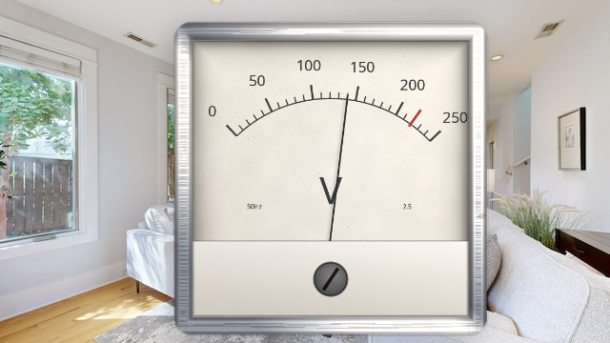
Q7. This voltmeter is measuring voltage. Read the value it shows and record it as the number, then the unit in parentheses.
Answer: 140 (V)
